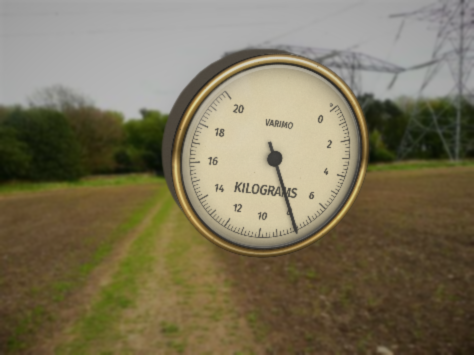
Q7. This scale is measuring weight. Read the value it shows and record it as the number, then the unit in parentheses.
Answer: 8 (kg)
